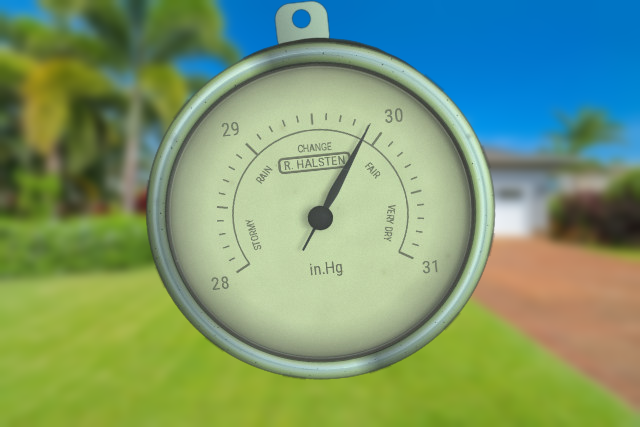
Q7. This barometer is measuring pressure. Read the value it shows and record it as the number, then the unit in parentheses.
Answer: 29.9 (inHg)
